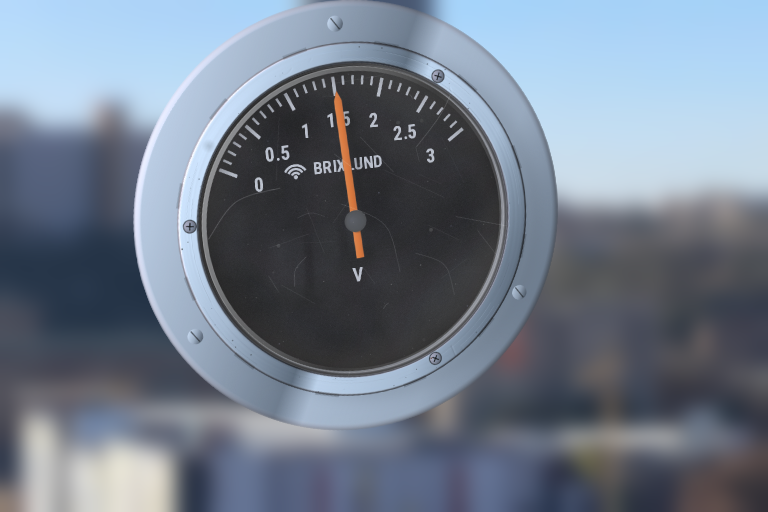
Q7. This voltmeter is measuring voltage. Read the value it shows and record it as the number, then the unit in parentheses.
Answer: 1.5 (V)
